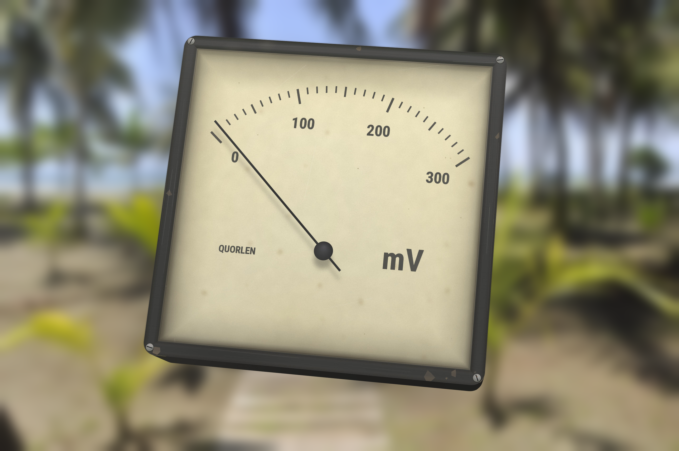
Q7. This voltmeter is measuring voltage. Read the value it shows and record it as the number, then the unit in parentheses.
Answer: 10 (mV)
